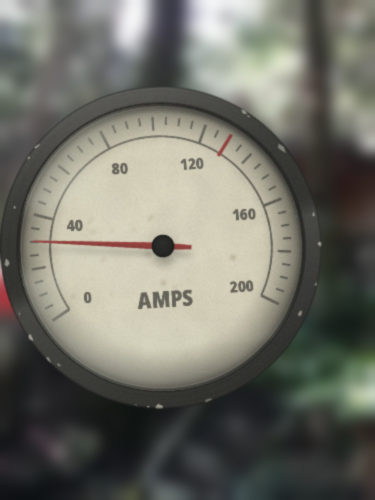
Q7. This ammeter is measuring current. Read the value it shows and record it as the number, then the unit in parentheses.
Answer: 30 (A)
